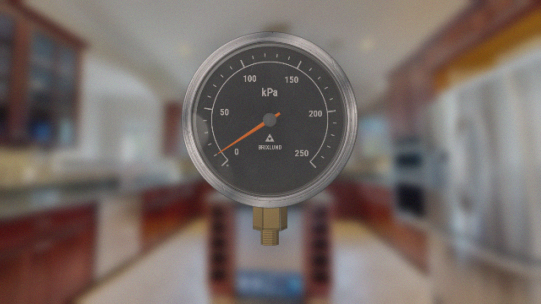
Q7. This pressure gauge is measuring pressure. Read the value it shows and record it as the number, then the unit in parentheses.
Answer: 10 (kPa)
